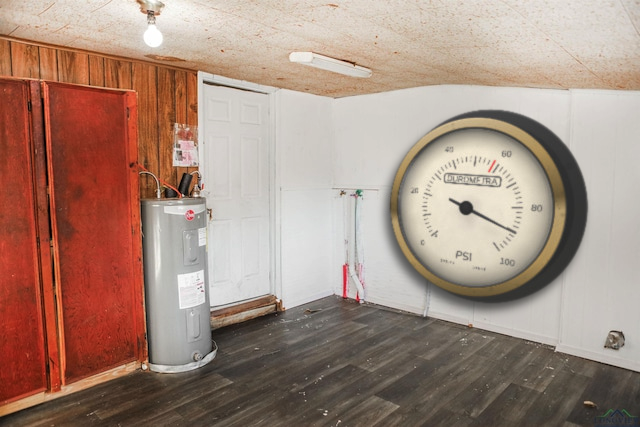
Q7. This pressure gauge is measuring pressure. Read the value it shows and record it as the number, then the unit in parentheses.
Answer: 90 (psi)
